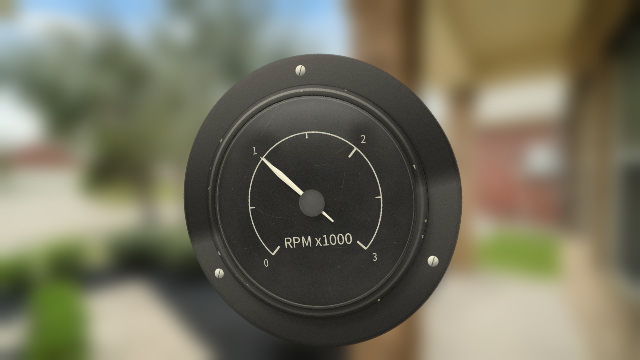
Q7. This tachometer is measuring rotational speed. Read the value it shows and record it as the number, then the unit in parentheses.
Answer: 1000 (rpm)
